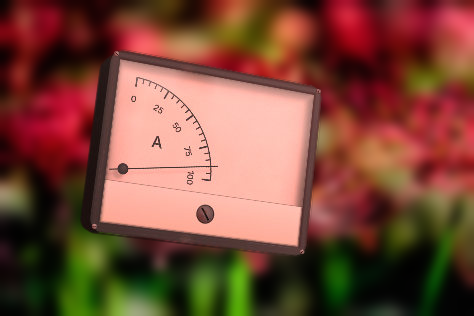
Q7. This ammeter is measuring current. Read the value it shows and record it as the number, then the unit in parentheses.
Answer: 90 (A)
